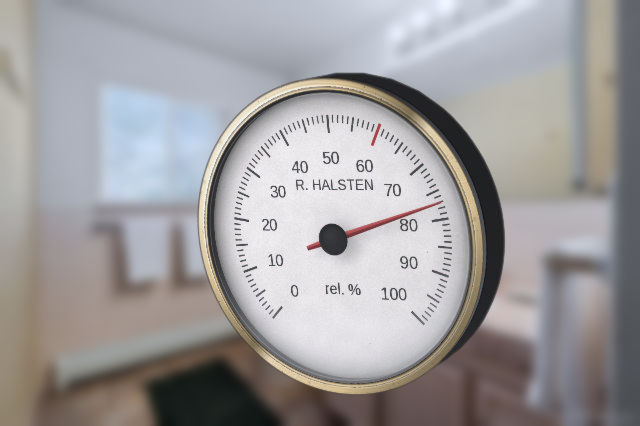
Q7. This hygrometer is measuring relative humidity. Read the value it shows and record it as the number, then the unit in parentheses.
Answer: 77 (%)
